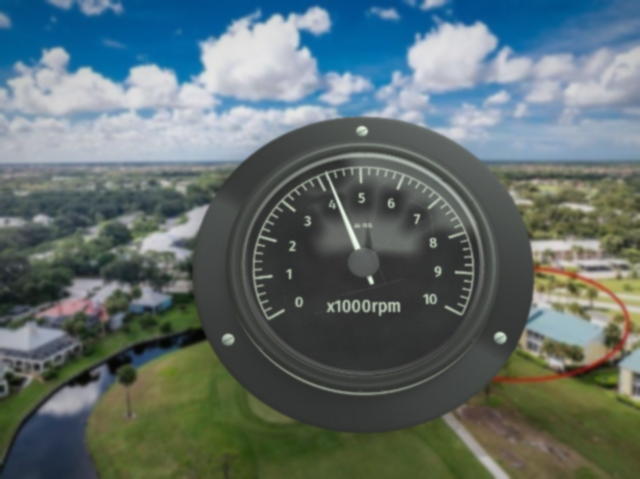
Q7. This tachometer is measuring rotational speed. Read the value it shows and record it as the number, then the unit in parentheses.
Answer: 4200 (rpm)
